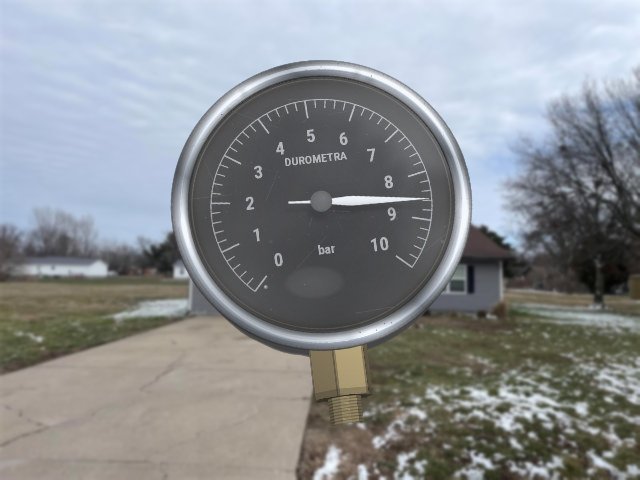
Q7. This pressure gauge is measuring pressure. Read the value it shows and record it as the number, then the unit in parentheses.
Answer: 8.6 (bar)
